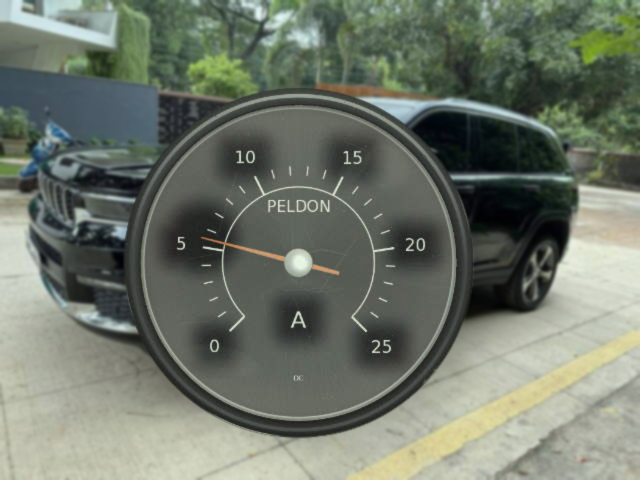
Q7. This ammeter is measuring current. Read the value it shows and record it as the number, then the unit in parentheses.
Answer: 5.5 (A)
